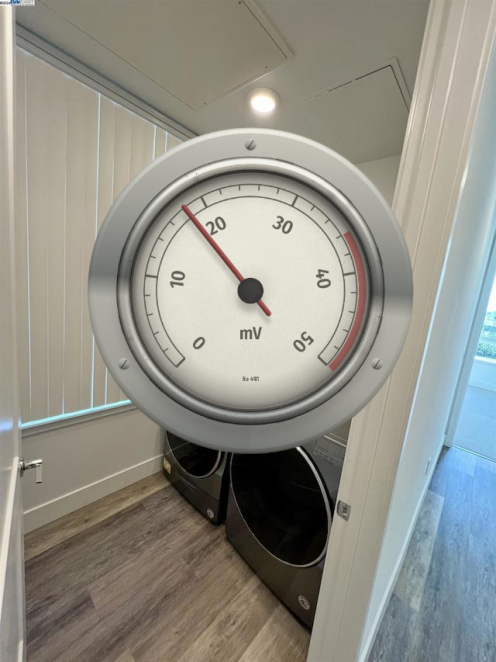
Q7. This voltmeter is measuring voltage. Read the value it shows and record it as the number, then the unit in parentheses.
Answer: 18 (mV)
